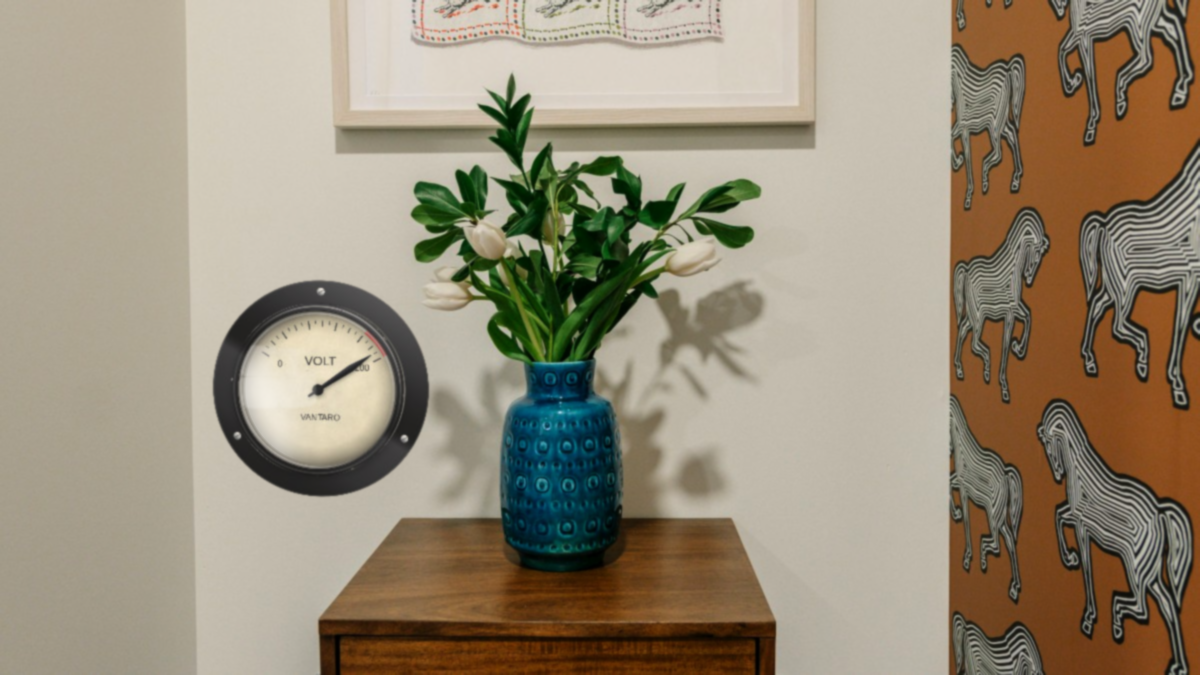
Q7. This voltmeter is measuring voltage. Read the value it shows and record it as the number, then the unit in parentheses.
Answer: 95 (V)
